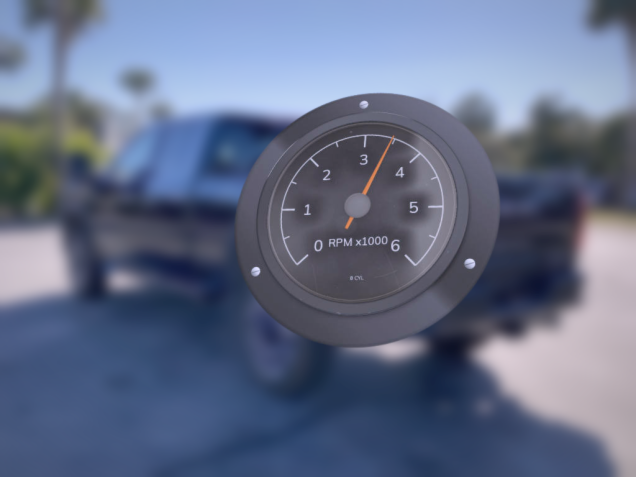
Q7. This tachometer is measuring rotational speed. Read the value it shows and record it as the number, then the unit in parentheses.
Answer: 3500 (rpm)
